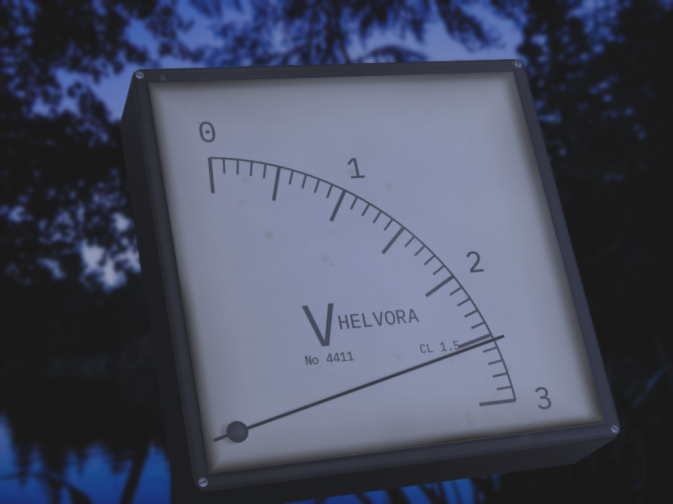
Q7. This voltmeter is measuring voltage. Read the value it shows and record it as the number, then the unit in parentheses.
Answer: 2.55 (V)
